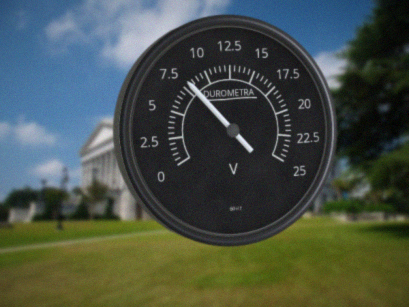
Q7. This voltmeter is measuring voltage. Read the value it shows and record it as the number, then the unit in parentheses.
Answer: 8 (V)
